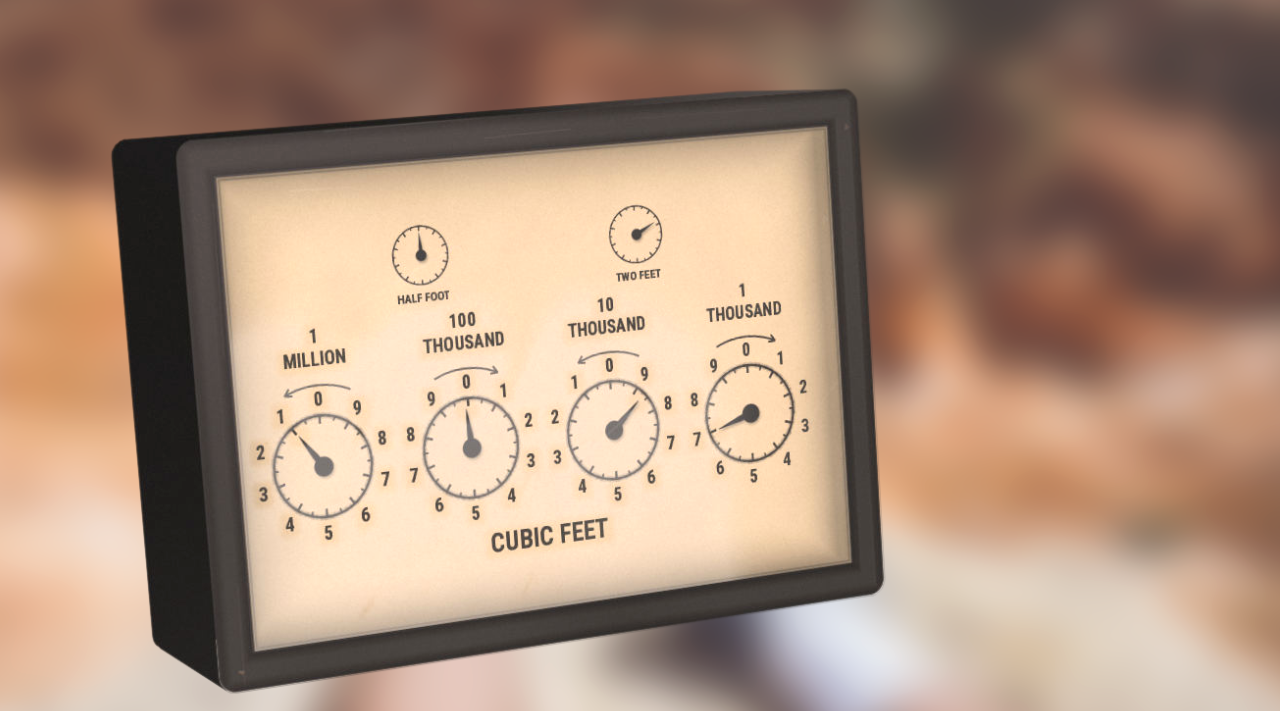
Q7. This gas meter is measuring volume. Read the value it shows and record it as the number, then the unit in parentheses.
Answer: 98700 (ft³)
